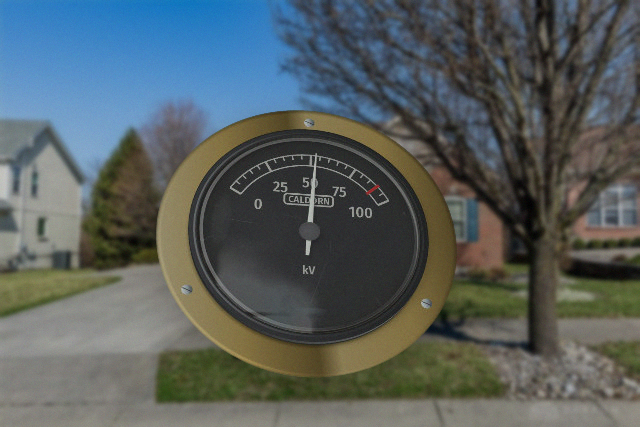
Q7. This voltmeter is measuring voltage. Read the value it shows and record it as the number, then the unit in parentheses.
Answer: 52.5 (kV)
